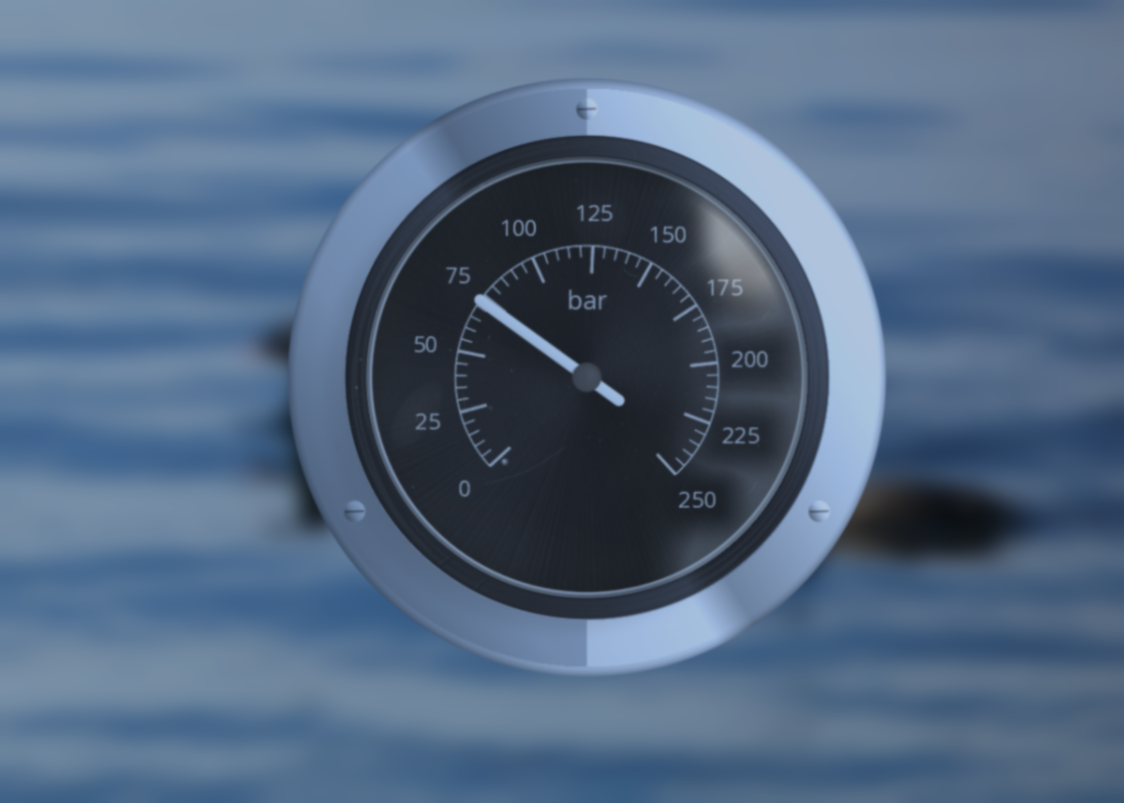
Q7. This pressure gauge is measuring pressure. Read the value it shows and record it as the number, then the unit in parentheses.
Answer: 72.5 (bar)
